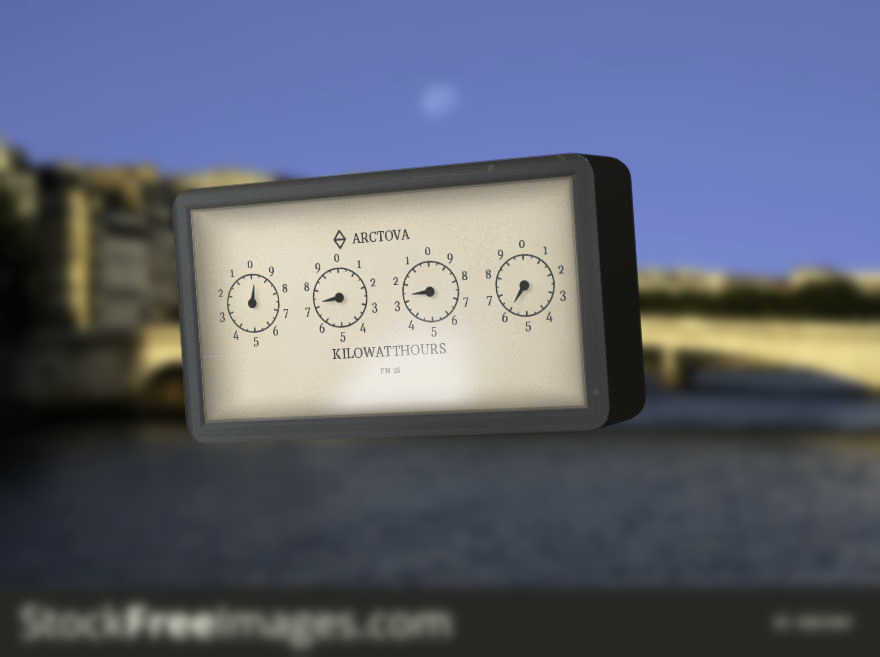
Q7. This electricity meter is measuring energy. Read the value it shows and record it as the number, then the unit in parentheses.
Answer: 9726 (kWh)
